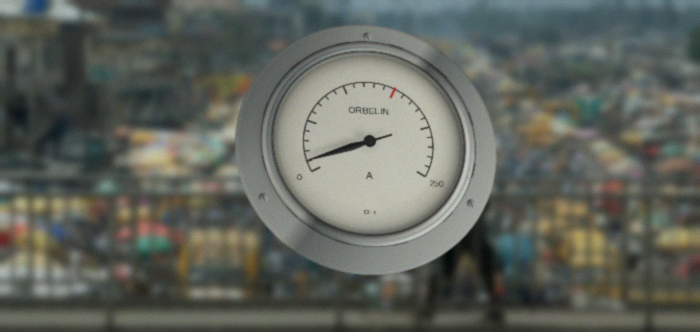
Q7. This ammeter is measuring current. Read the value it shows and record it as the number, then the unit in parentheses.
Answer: 10 (A)
